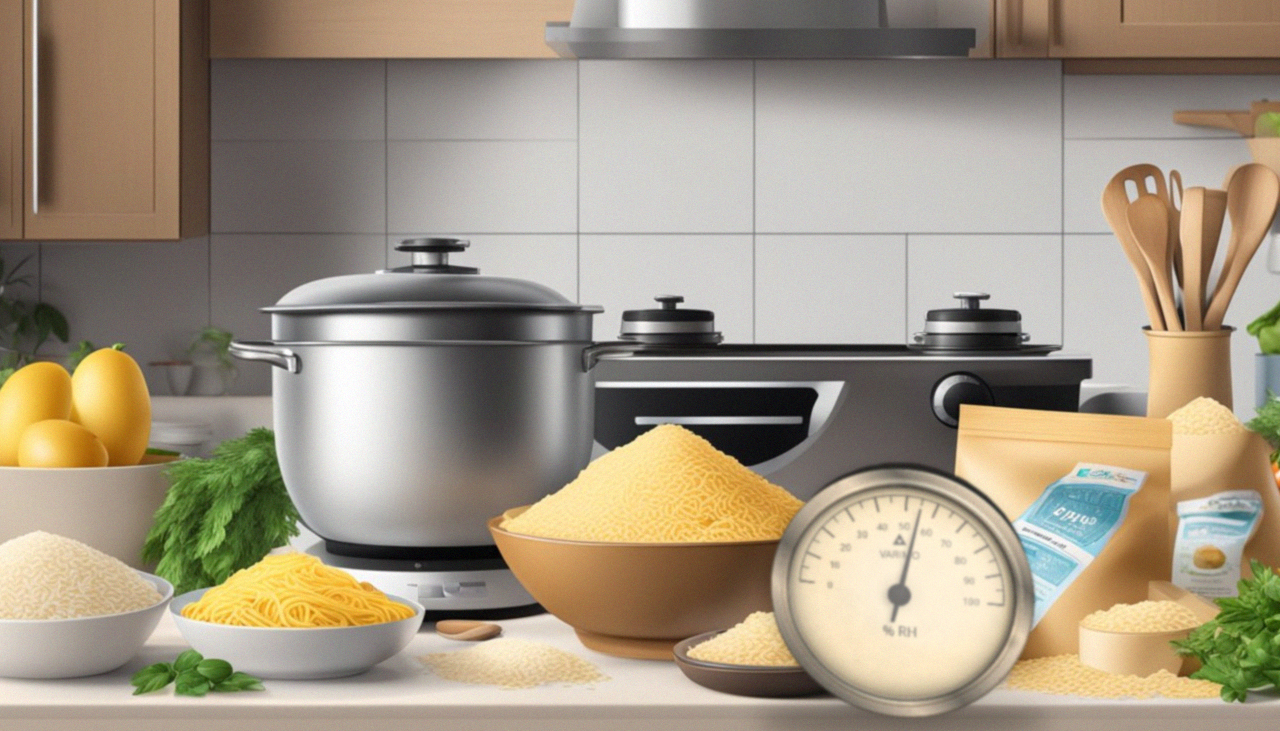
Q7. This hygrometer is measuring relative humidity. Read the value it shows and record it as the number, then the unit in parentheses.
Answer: 55 (%)
